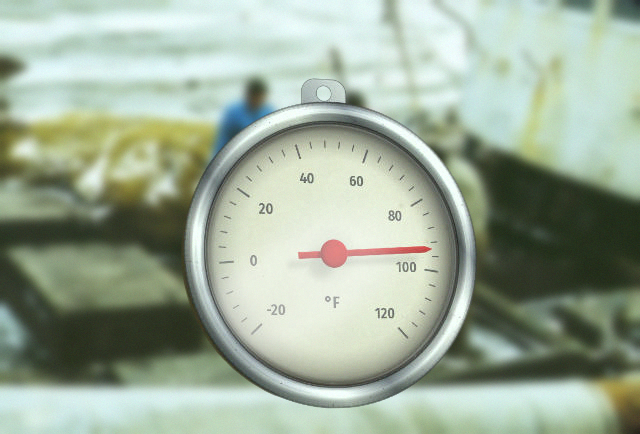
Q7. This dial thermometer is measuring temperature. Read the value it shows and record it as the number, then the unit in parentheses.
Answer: 94 (°F)
